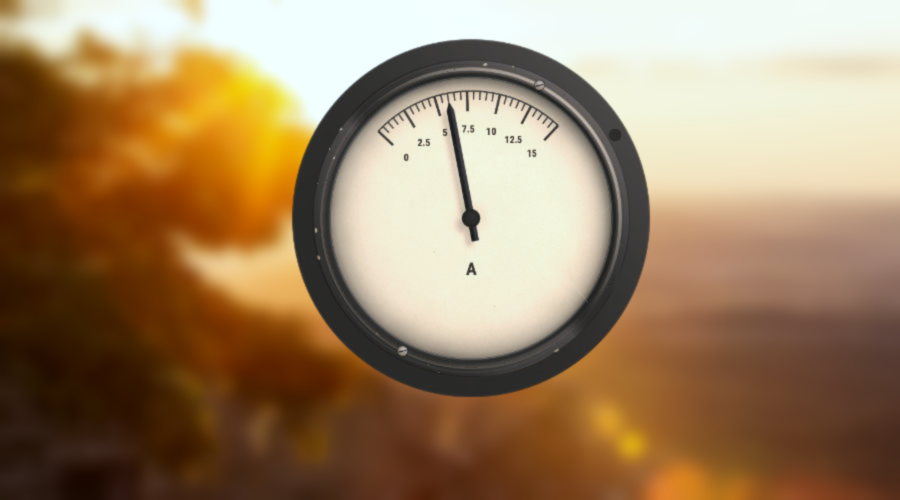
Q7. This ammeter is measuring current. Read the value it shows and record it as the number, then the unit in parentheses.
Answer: 6 (A)
